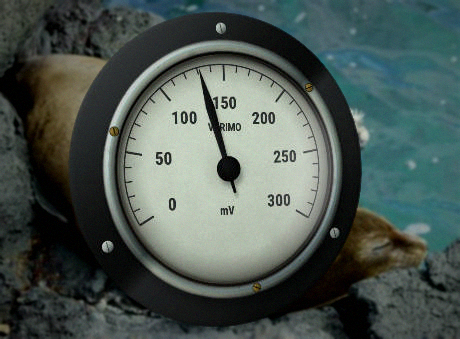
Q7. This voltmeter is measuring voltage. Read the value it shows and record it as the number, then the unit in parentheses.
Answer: 130 (mV)
